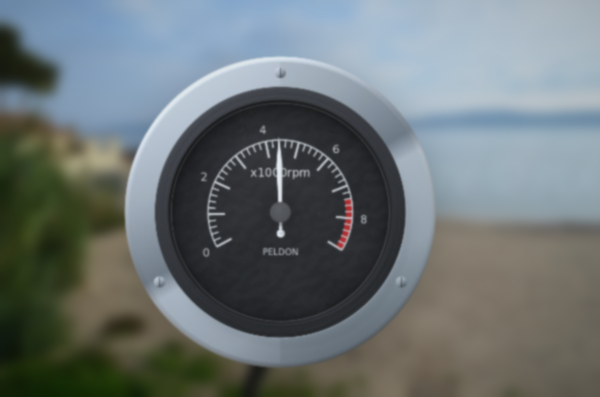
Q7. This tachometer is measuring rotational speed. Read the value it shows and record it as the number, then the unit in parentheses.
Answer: 4400 (rpm)
